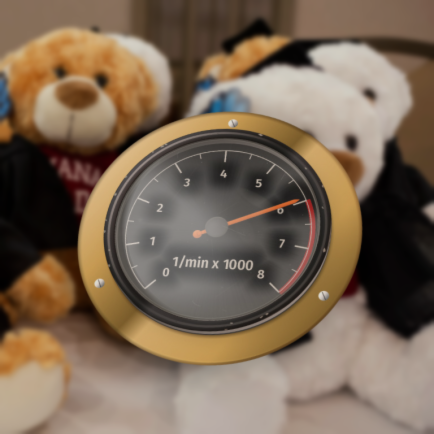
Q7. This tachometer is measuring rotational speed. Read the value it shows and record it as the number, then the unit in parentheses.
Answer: 6000 (rpm)
